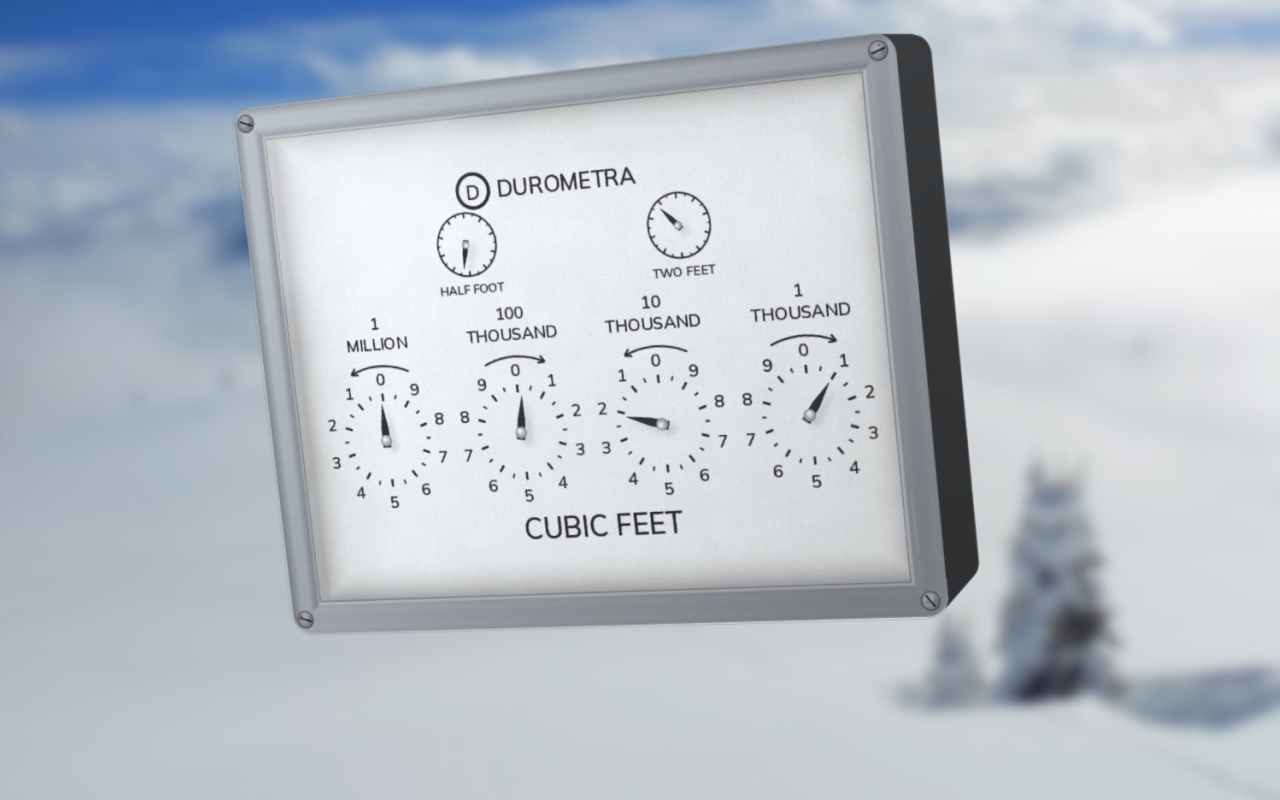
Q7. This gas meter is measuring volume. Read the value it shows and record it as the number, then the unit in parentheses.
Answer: 2100 (ft³)
